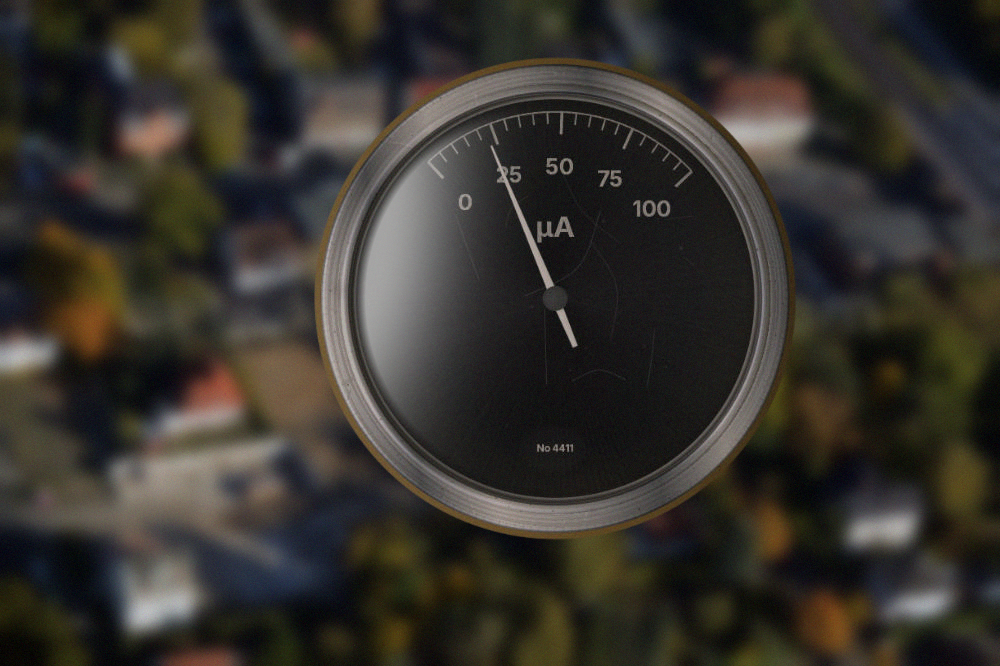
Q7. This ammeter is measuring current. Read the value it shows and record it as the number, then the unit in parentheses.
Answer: 22.5 (µA)
